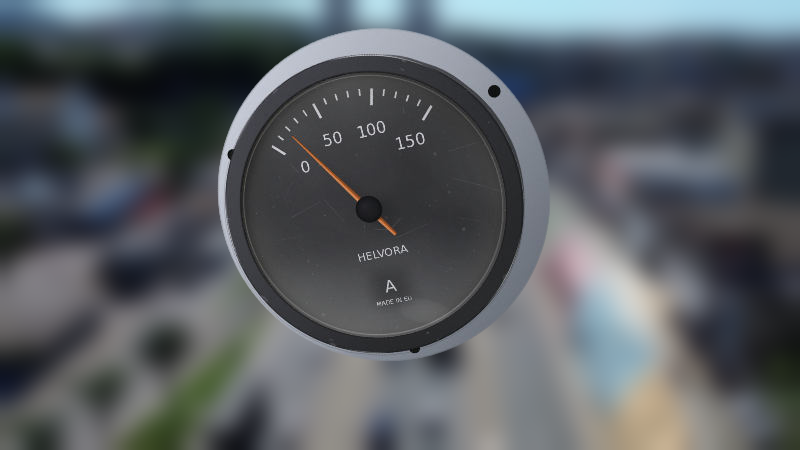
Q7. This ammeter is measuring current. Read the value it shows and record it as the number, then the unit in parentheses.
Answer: 20 (A)
